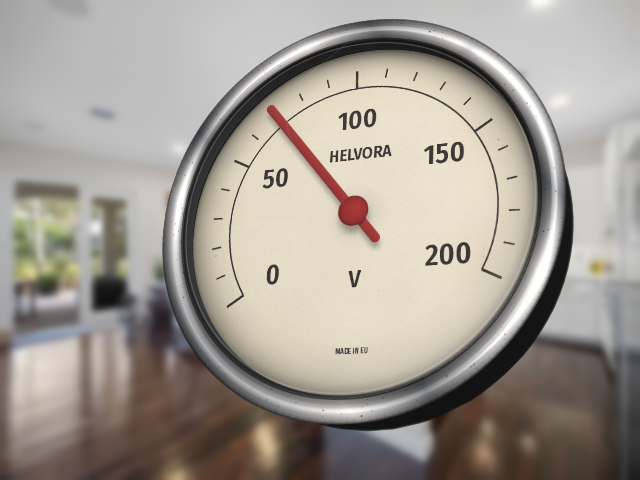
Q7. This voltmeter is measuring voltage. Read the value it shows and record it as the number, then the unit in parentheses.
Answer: 70 (V)
